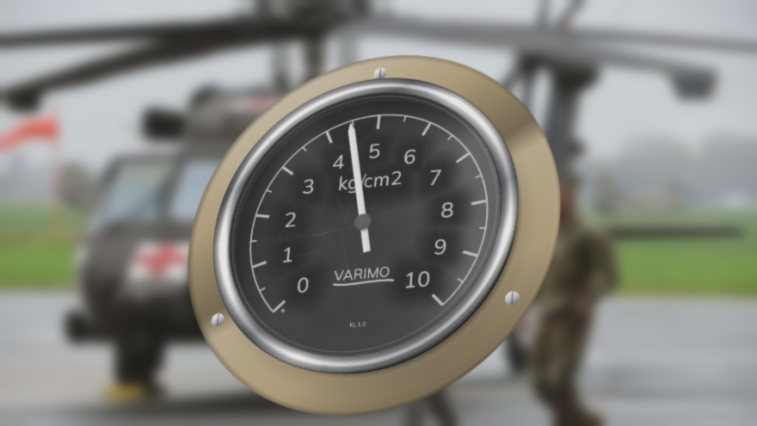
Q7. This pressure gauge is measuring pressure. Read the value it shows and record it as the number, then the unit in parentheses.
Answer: 4.5 (kg/cm²)
